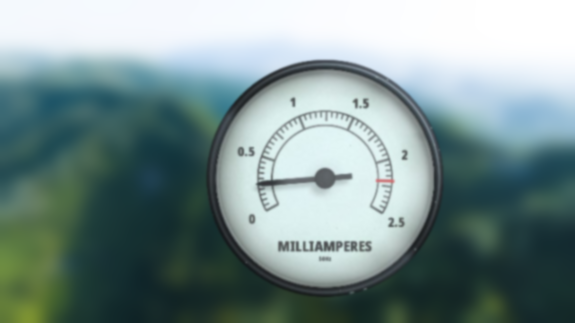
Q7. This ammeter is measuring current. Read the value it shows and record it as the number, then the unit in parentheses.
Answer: 0.25 (mA)
